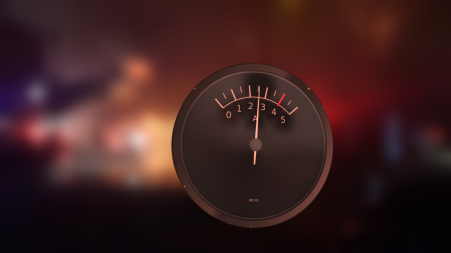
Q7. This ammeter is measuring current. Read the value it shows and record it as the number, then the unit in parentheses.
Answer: 2.5 (A)
